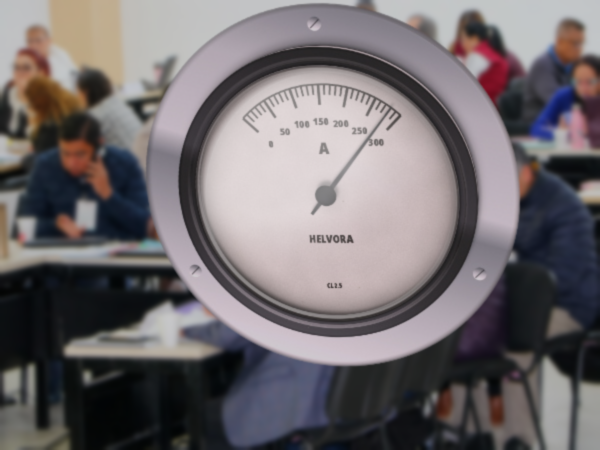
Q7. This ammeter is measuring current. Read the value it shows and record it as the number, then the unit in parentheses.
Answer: 280 (A)
